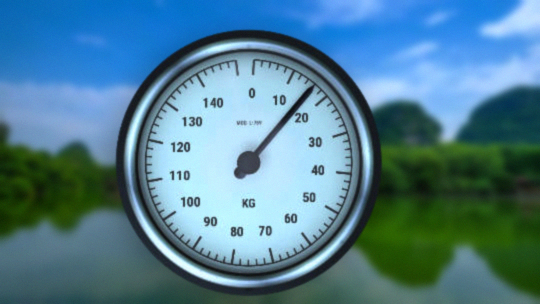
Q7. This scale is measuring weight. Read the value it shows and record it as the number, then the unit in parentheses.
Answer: 16 (kg)
